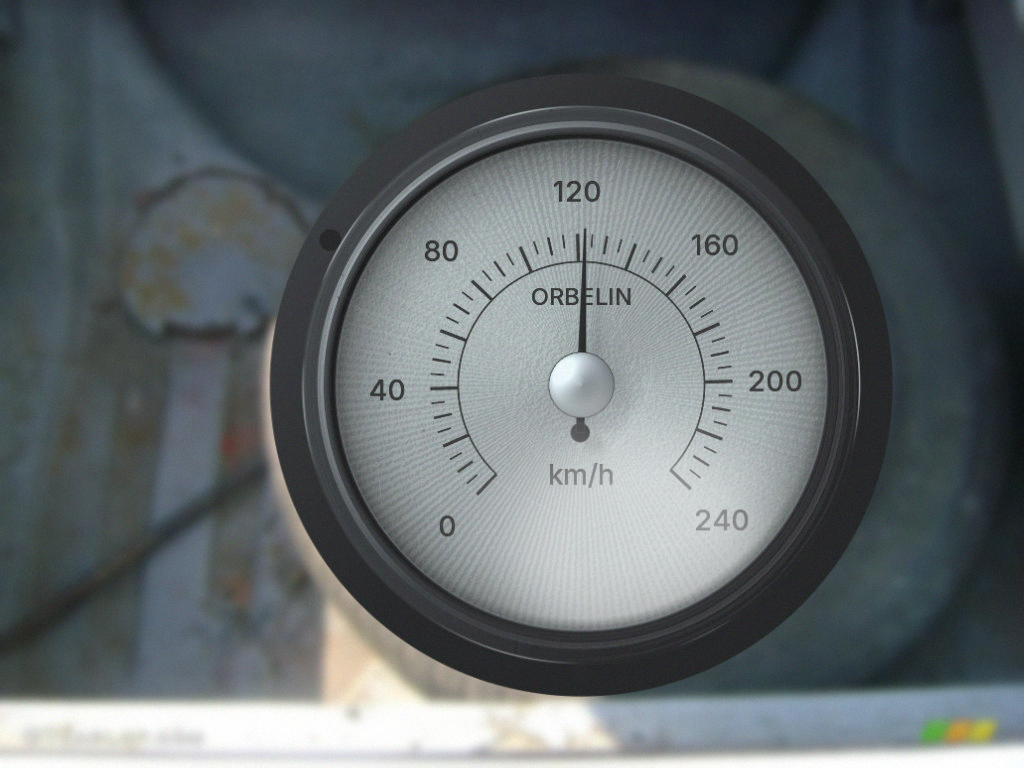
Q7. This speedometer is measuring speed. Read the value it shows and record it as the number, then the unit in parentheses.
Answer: 122.5 (km/h)
